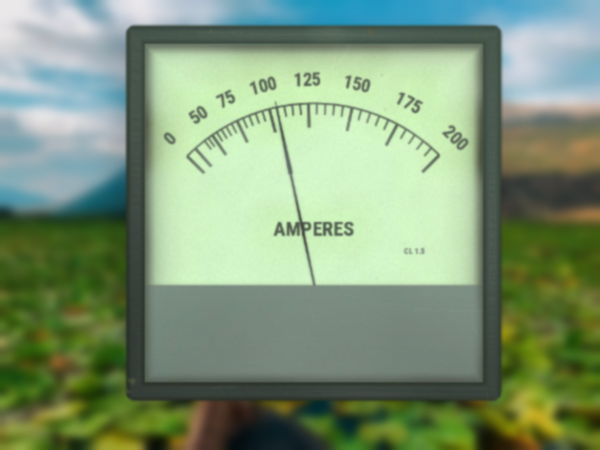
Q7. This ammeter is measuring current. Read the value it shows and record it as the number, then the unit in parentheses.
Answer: 105 (A)
